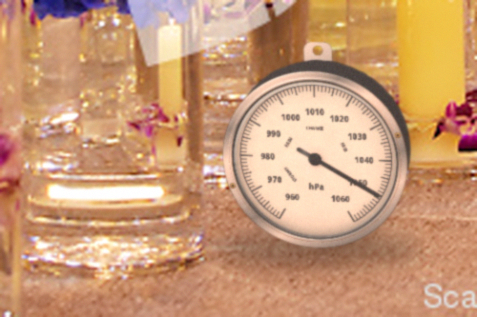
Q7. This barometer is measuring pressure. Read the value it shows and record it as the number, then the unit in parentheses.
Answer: 1050 (hPa)
